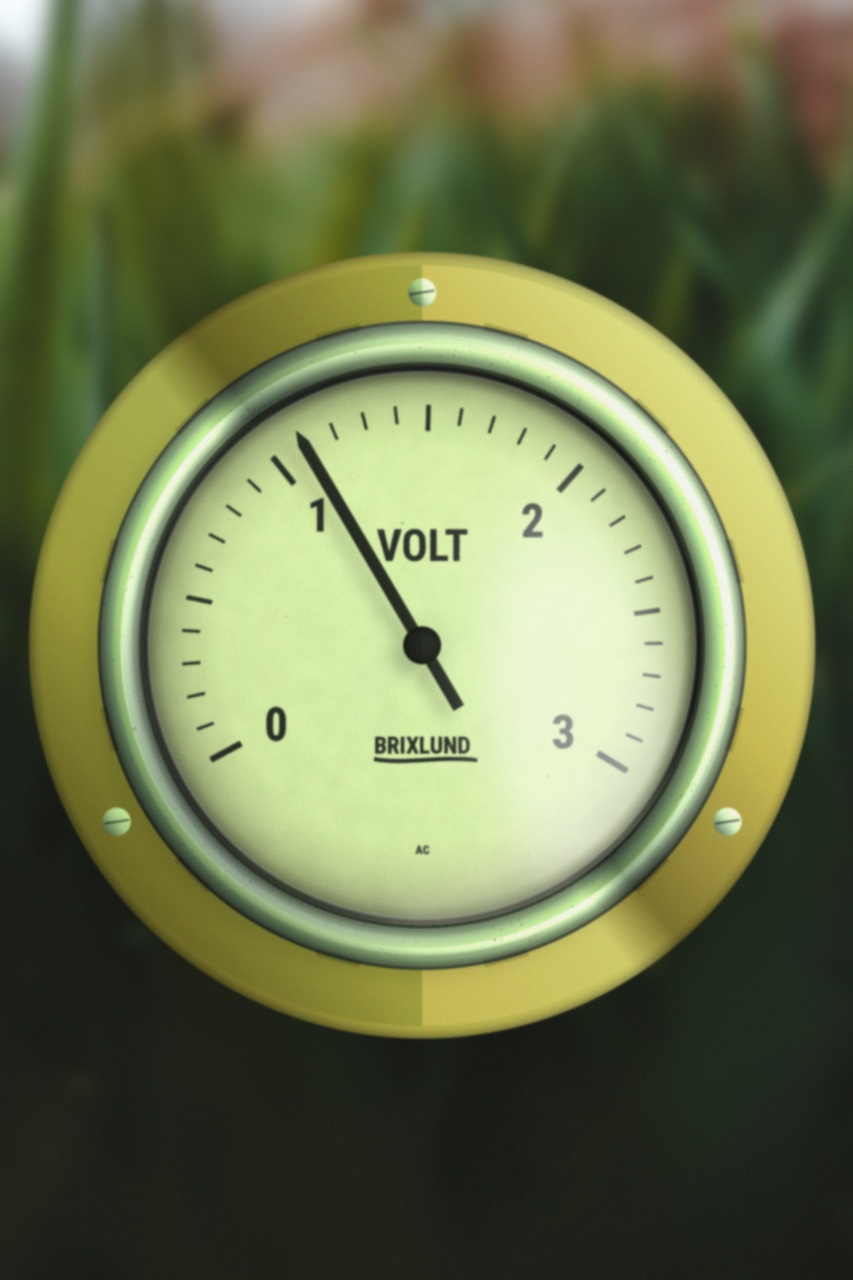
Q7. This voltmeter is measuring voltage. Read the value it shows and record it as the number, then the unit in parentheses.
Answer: 1.1 (V)
